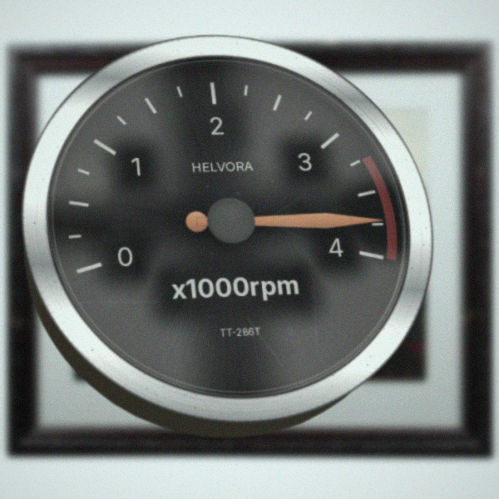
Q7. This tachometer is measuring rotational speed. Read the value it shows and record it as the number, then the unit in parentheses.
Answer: 3750 (rpm)
